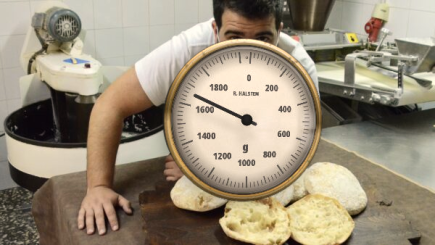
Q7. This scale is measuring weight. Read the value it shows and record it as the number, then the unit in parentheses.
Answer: 1660 (g)
